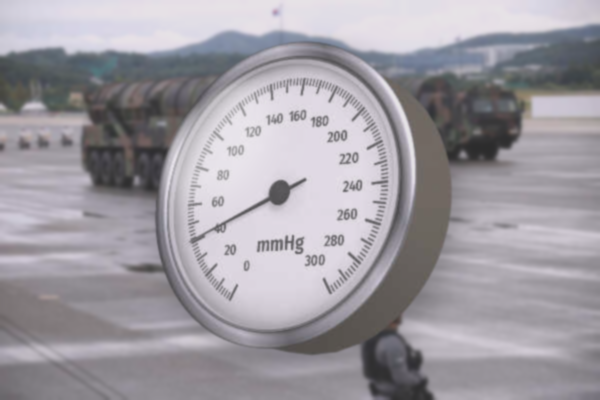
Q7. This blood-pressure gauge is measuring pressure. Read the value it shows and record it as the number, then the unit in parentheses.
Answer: 40 (mmHg)
